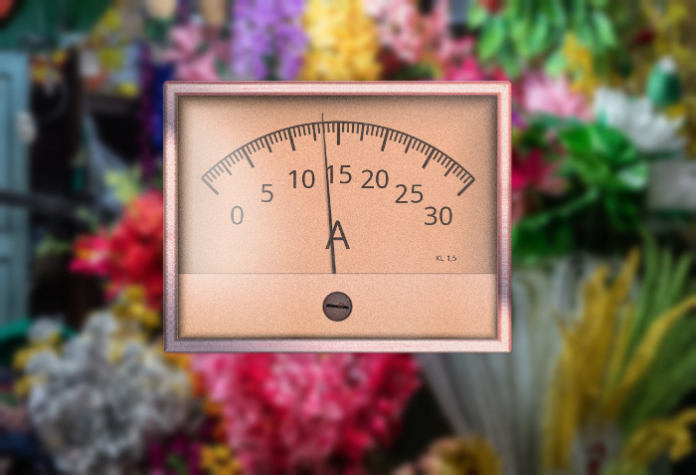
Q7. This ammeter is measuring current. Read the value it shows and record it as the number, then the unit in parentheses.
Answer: 13.5 (A)
